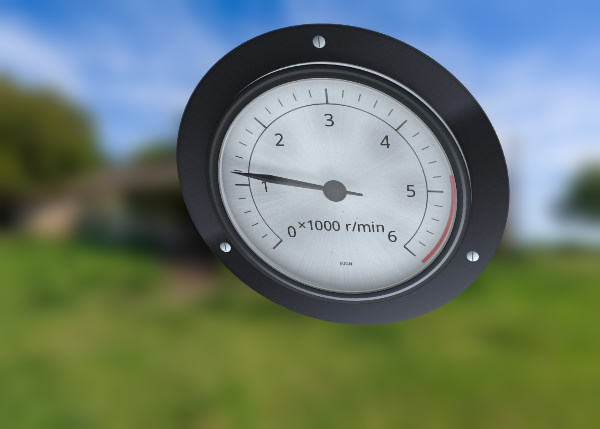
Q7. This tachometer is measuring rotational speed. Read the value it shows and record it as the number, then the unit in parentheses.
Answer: 1200 (rpm)
